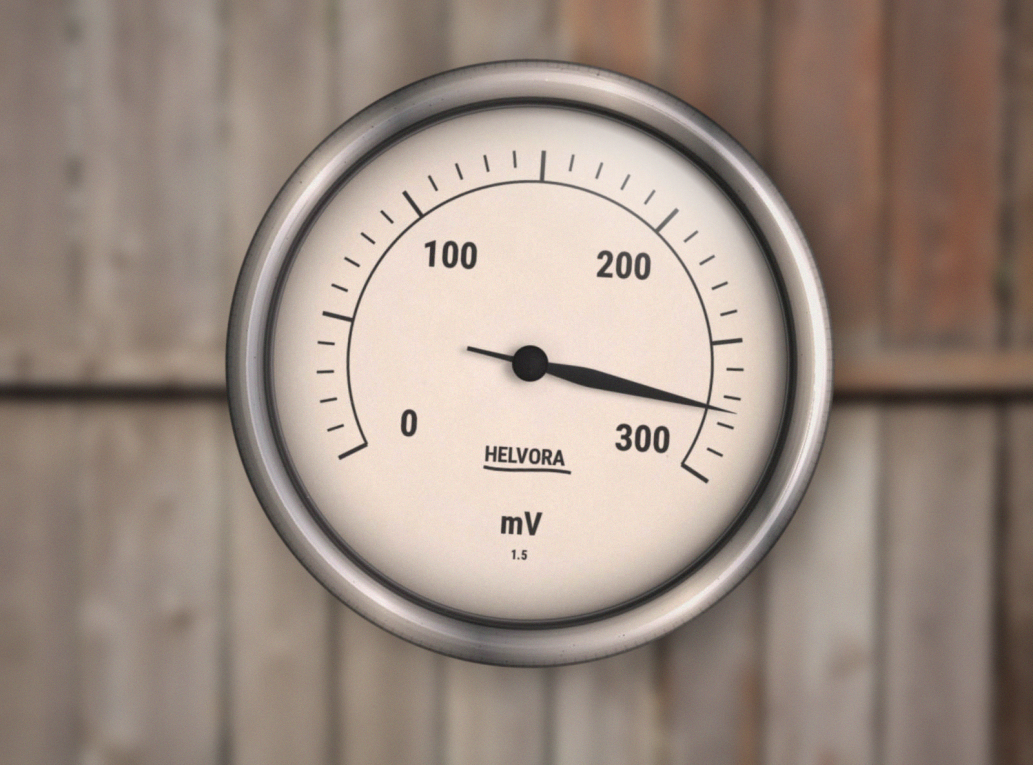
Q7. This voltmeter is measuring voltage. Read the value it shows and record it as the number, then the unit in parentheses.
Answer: 275 (mV)
